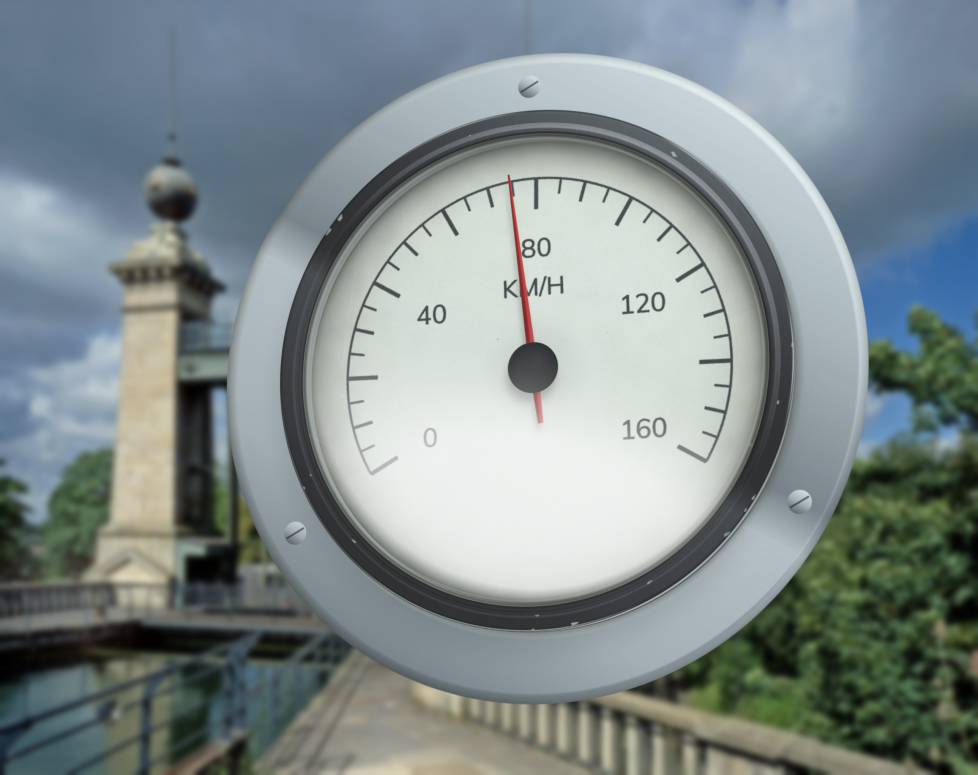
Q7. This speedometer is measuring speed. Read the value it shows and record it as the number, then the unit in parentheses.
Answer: 75 (km/h)
